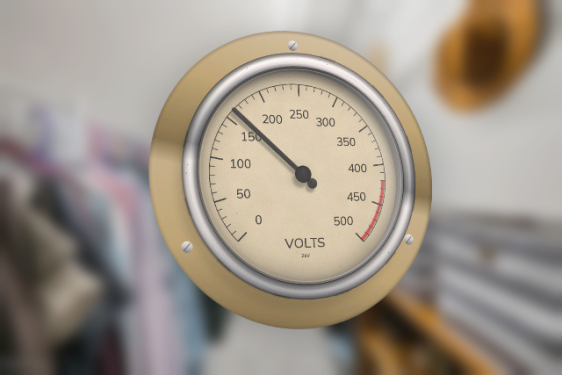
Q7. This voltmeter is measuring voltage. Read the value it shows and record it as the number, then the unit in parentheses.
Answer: 160 (V)
